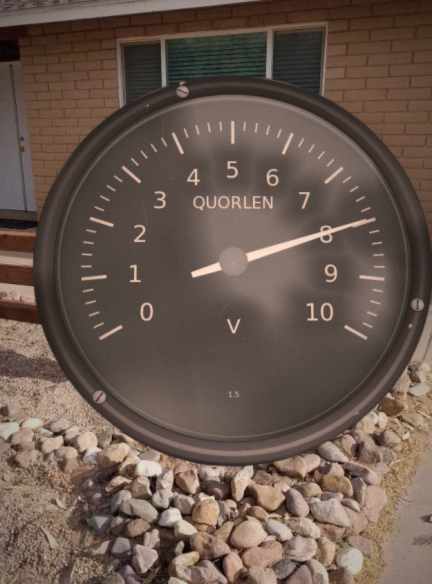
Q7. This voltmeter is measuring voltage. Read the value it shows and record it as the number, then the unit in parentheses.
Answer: 8 (V)
